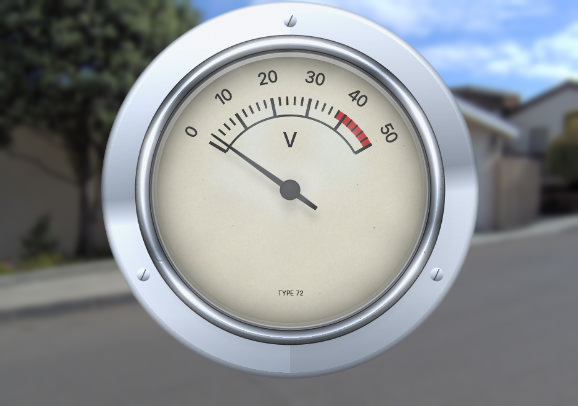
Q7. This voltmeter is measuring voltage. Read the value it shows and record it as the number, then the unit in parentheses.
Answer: 2 (V)
